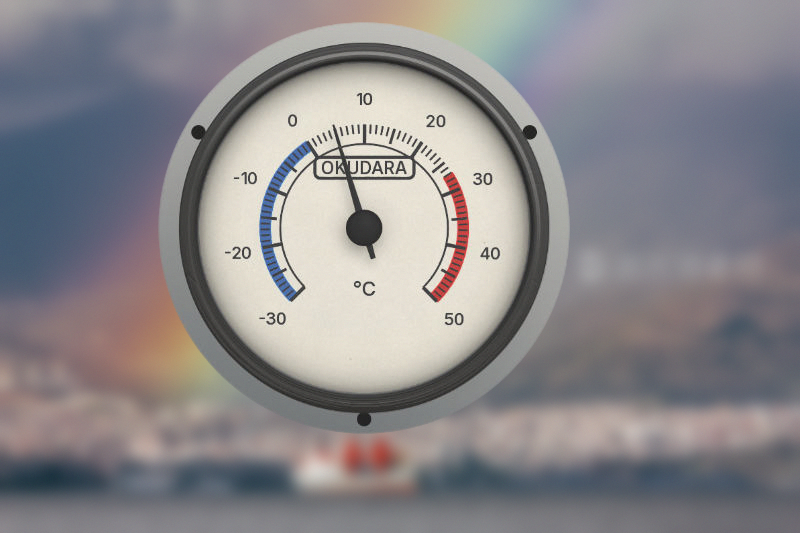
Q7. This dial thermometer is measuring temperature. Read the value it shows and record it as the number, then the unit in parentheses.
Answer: 5 (°C)
